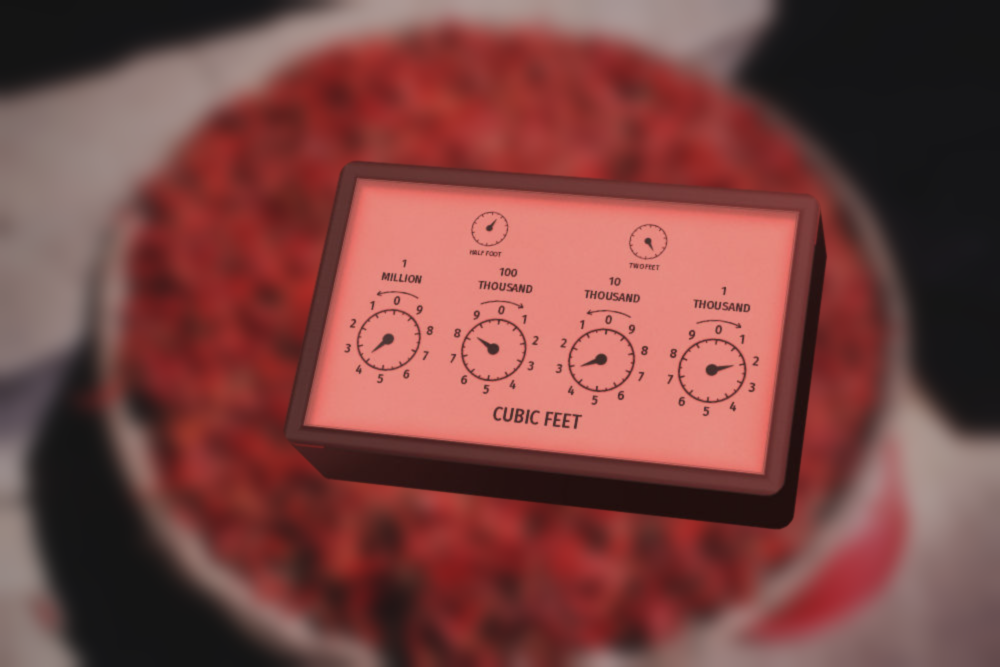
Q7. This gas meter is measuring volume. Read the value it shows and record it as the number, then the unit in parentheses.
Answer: 383200 (ft³)
